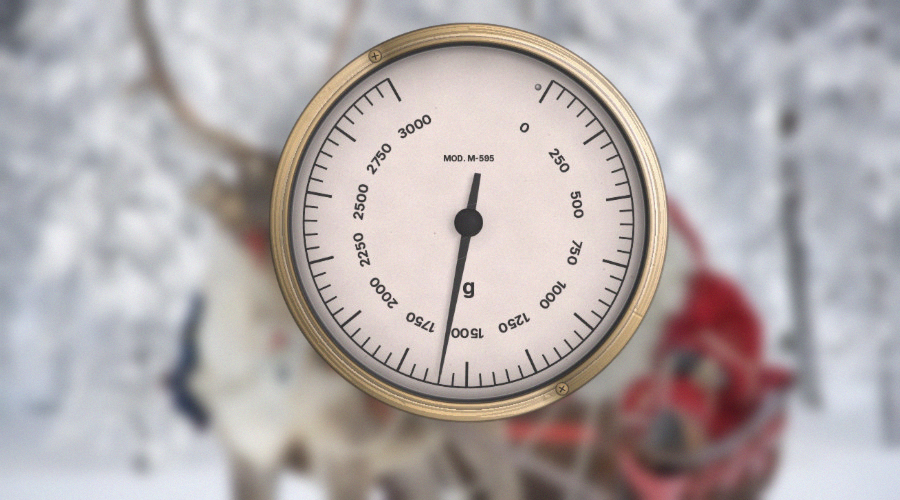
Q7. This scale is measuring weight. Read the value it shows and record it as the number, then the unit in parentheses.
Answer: 1600 (g)
